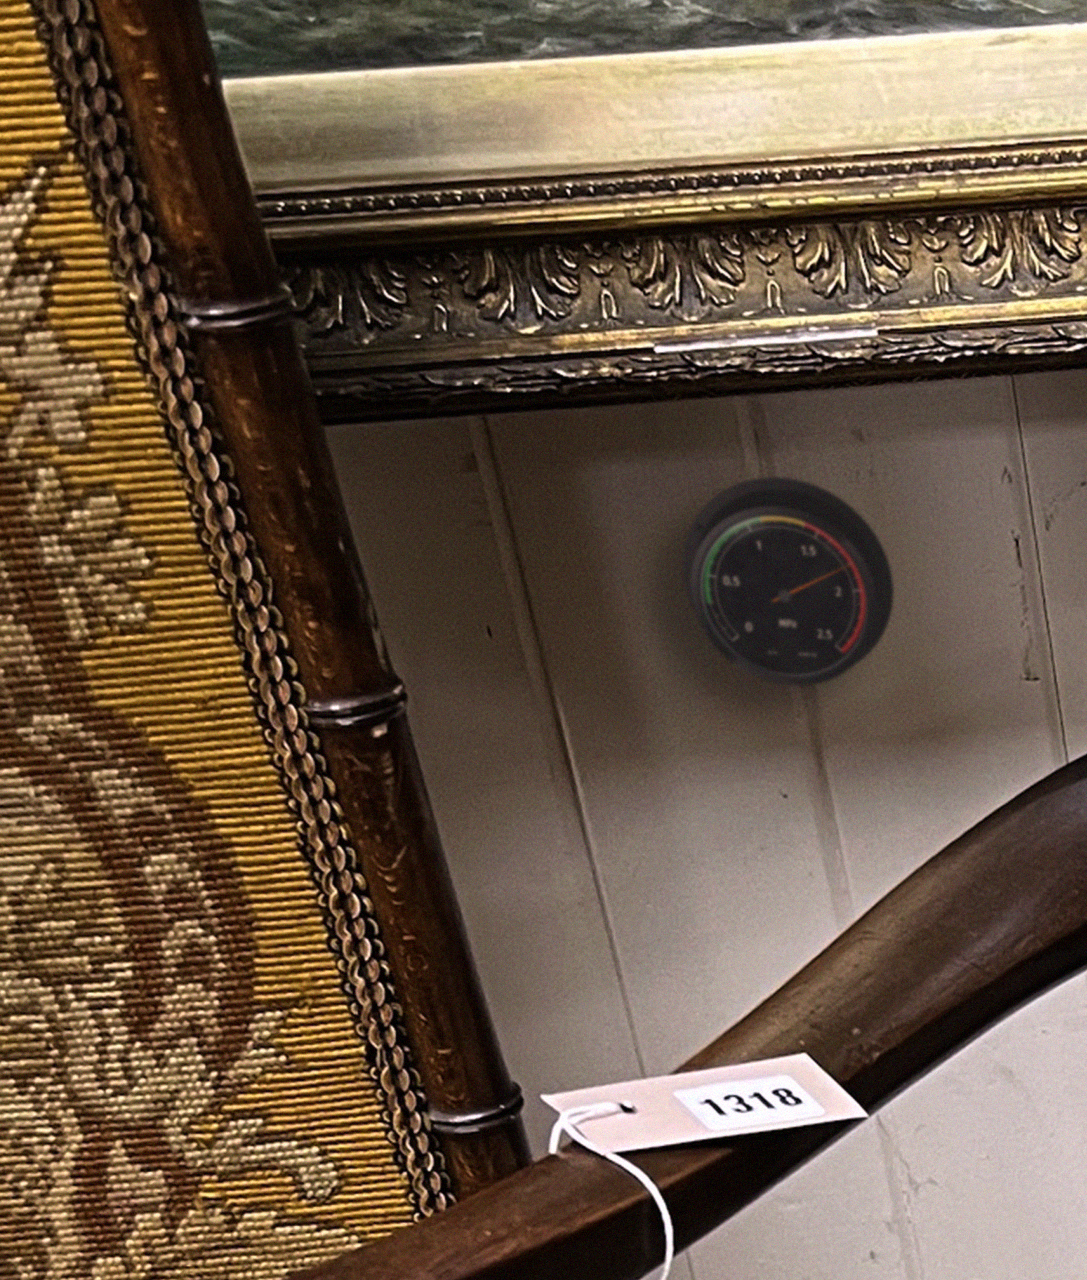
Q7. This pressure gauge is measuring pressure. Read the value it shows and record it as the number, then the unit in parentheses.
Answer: 1.8 (MPa)
